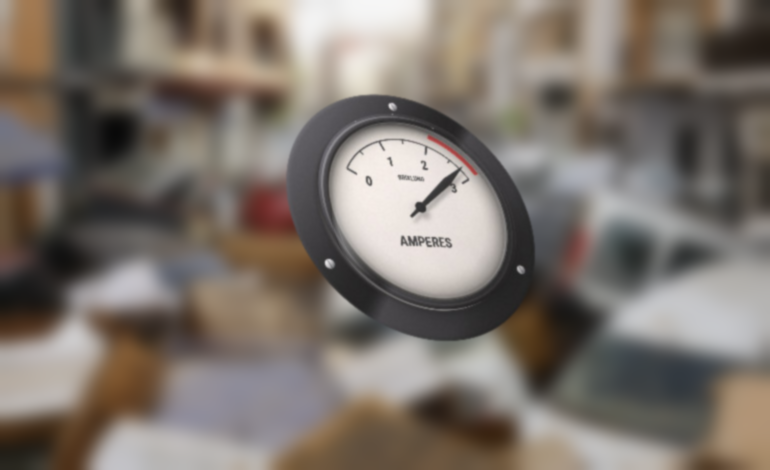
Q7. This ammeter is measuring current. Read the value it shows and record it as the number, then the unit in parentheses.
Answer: 2.75 (A)
